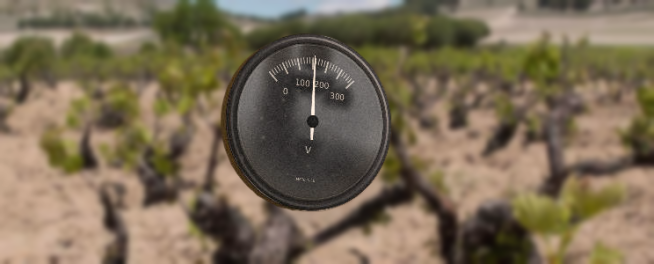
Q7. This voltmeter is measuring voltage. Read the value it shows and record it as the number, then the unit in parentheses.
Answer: 150 (V)
